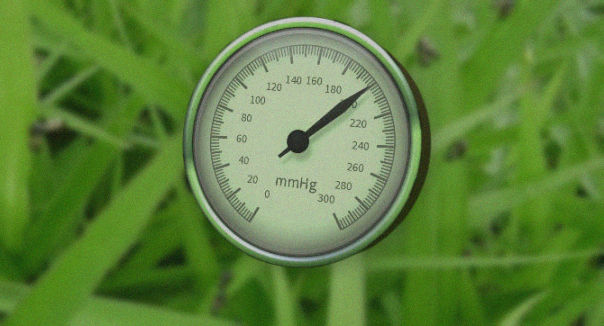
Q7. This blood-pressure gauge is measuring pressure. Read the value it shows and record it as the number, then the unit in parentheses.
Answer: 200 (mmHg)
